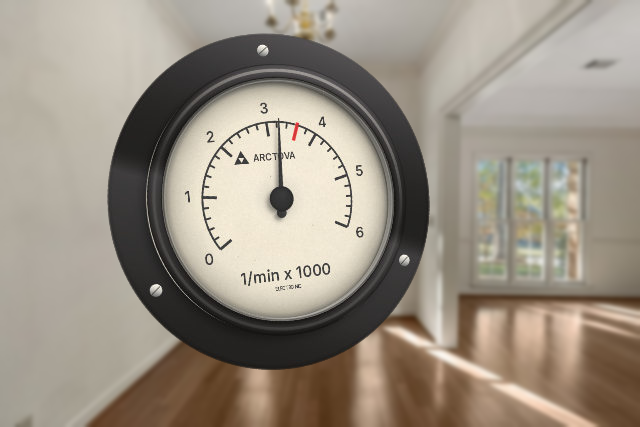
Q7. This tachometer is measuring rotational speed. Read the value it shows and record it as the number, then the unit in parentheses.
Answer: 3200 (rpm)
